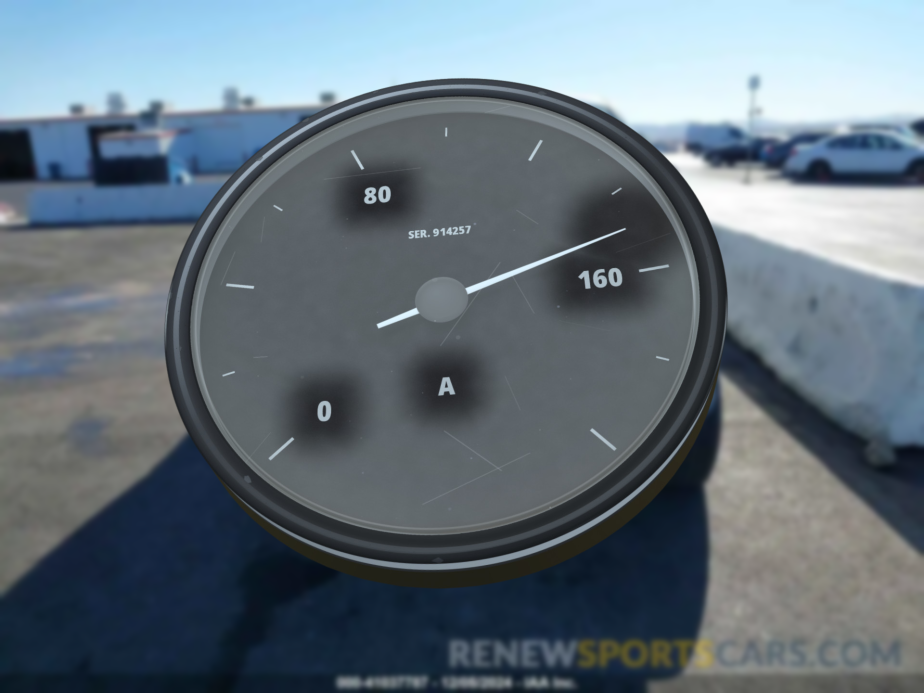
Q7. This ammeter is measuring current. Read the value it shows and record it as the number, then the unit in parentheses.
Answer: 150 (A)
